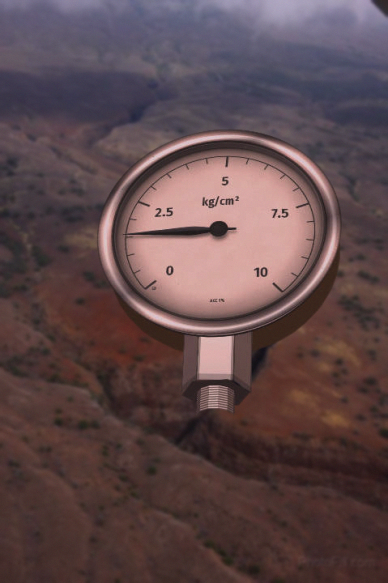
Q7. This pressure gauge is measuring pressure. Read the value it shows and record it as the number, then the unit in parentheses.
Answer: 1.5 (kg/cm²)
